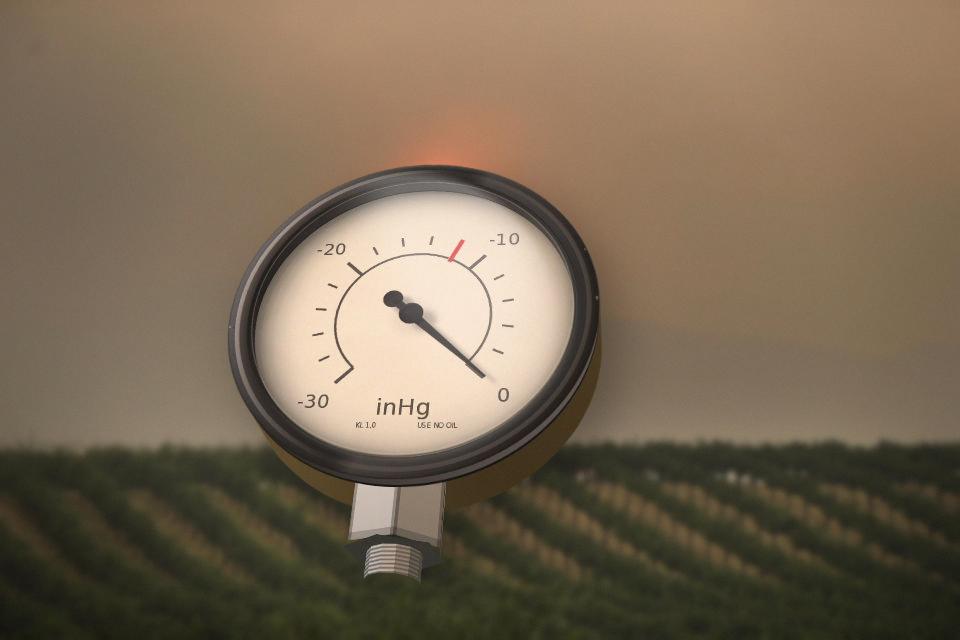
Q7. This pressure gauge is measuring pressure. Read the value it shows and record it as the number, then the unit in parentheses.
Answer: 0 (inHg)
